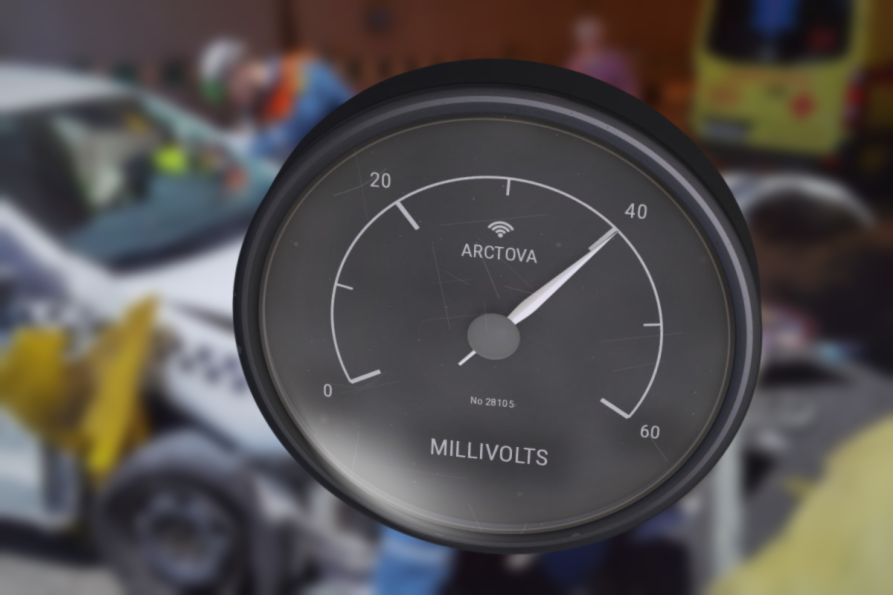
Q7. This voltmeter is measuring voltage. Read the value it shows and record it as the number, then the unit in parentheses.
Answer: 40 (mV)
